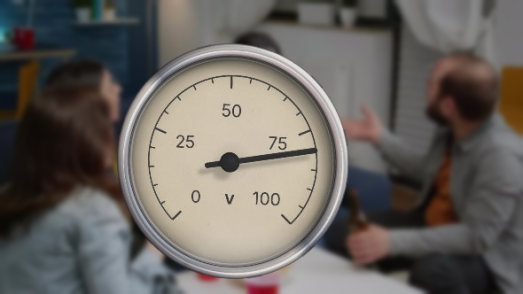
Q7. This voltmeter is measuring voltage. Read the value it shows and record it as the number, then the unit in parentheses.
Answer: 80 (V)
